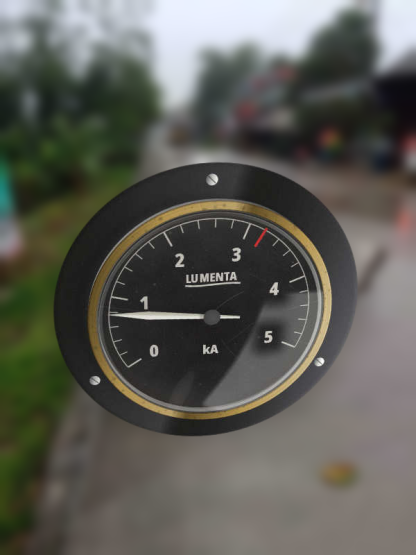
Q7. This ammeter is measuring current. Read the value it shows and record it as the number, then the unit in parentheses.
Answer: 0.8 (kA)
